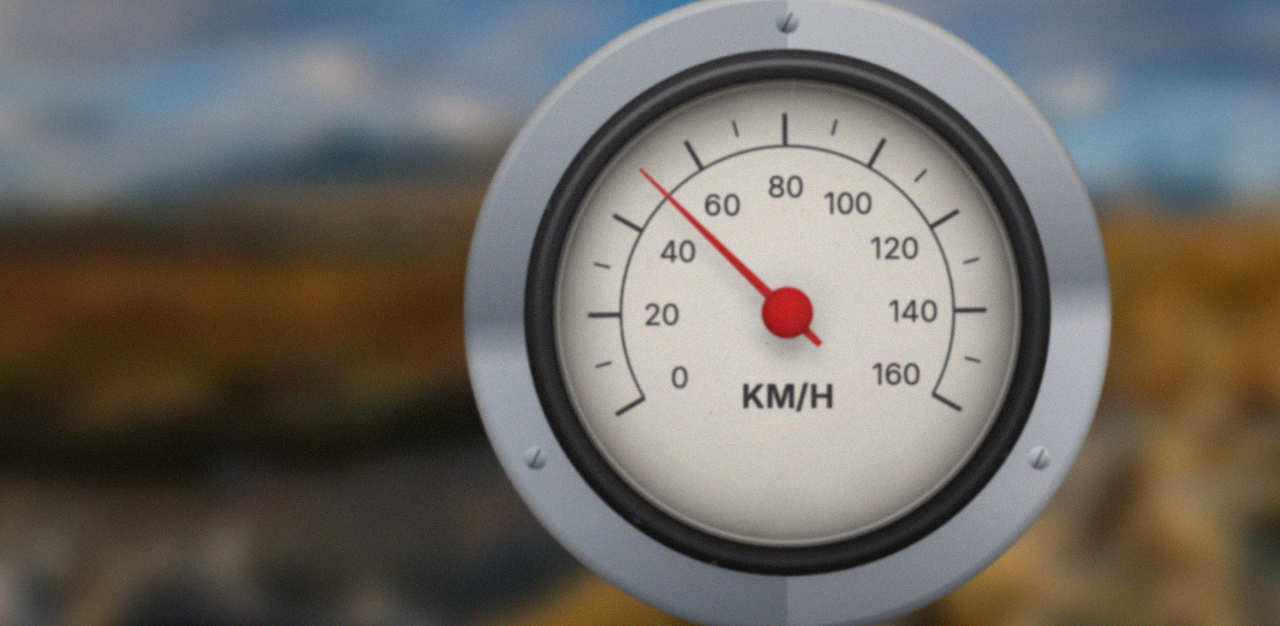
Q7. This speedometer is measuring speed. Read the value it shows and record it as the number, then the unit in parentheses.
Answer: 50 (km/h)
